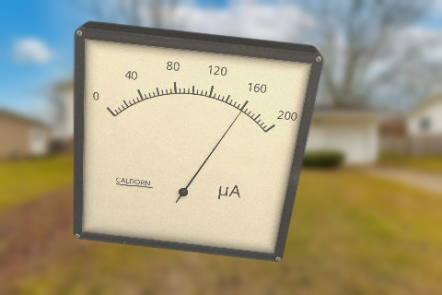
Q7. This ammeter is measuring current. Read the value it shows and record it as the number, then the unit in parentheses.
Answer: 160 (µA)
